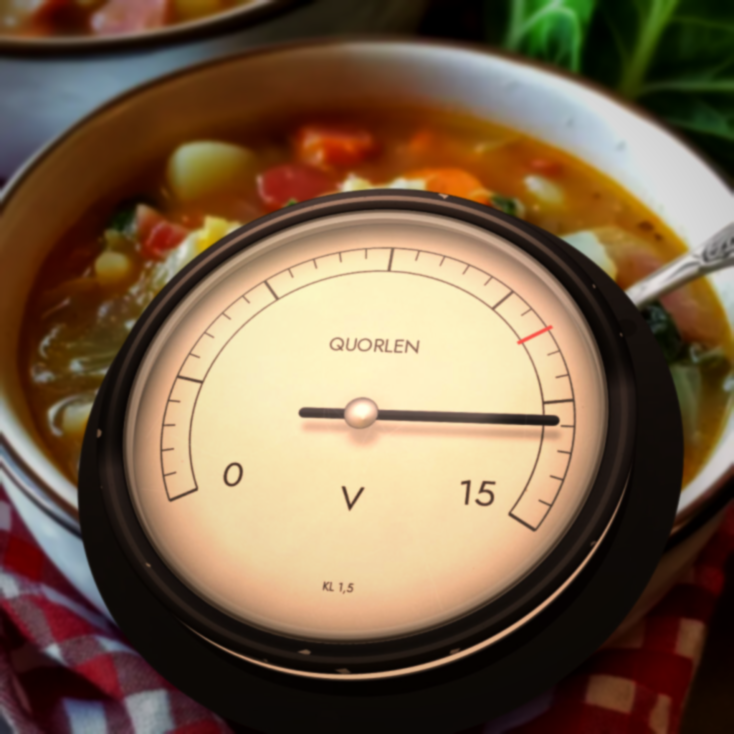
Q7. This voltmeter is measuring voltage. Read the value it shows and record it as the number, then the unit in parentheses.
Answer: 13 (V)
